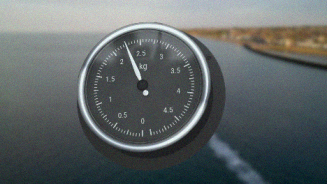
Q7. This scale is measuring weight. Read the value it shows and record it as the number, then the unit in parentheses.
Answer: 2.25 (kg)
